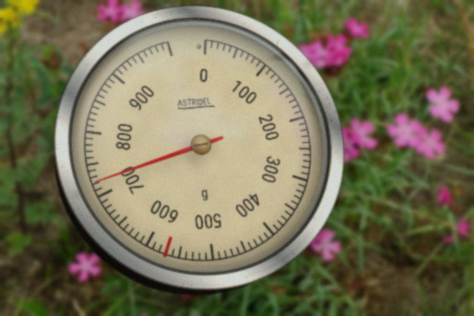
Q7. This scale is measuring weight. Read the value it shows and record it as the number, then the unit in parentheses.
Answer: 720 (g)
